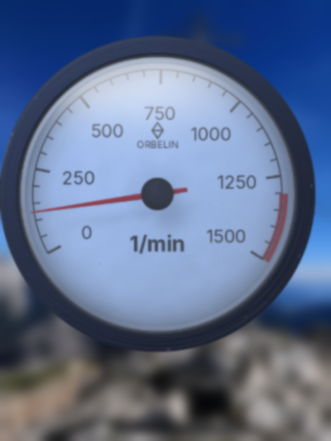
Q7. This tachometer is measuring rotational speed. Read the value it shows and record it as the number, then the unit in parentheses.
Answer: 125 (rpm)
